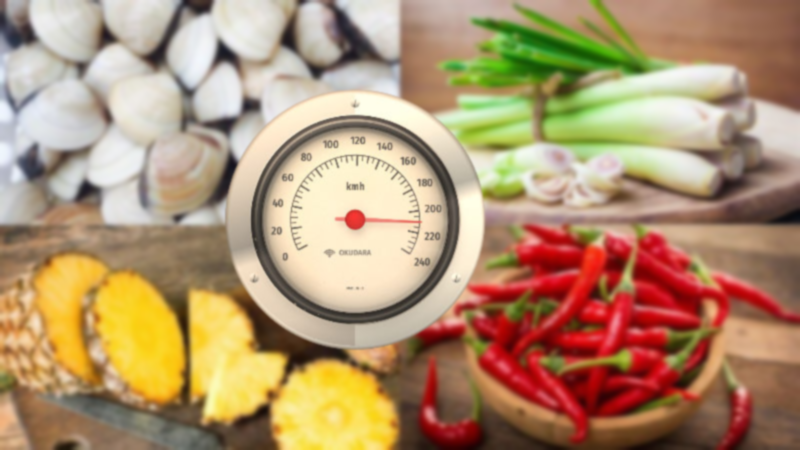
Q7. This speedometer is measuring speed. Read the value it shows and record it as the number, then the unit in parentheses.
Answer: 210 (km/h)
